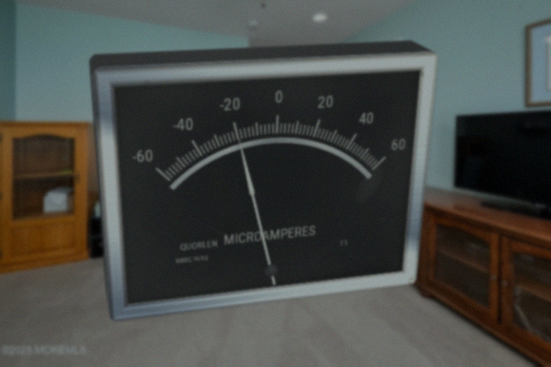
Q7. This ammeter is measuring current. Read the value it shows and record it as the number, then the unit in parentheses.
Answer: -20 (µA)
